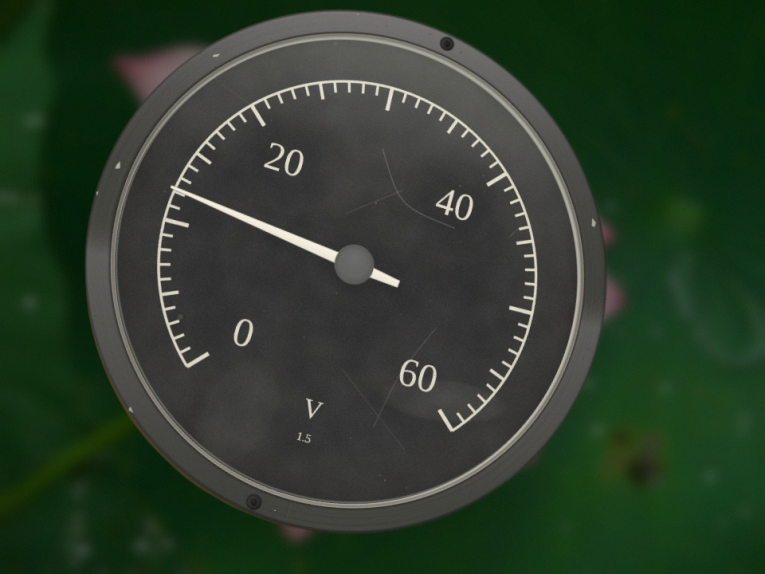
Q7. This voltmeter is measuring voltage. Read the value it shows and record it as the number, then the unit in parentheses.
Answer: 12 (V)
